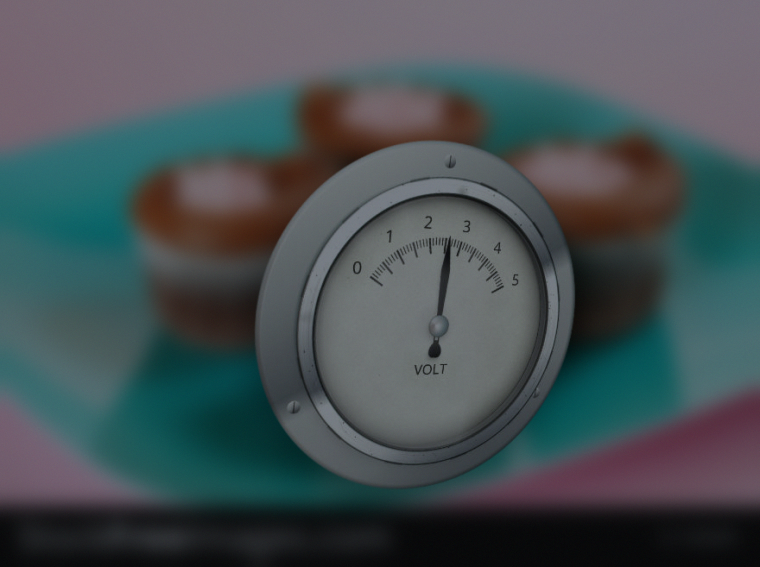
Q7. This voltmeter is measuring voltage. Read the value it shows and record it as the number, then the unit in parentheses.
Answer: 2.5 (V)
